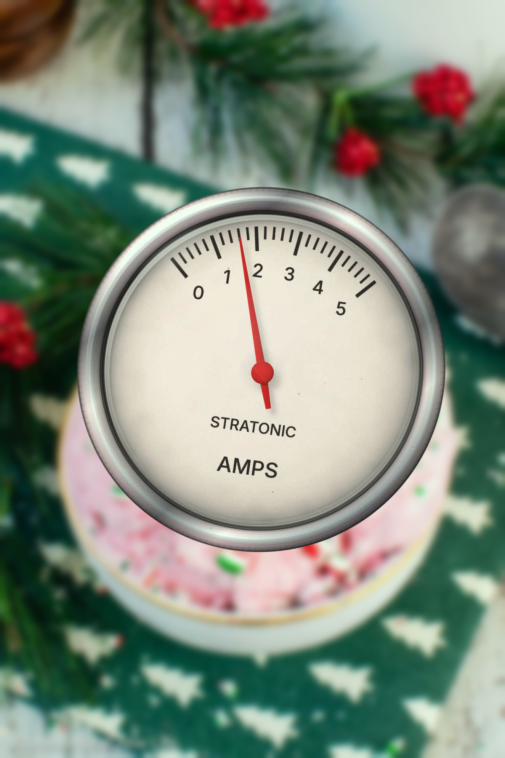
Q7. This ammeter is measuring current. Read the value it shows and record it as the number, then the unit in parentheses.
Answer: 1.6 (A)
